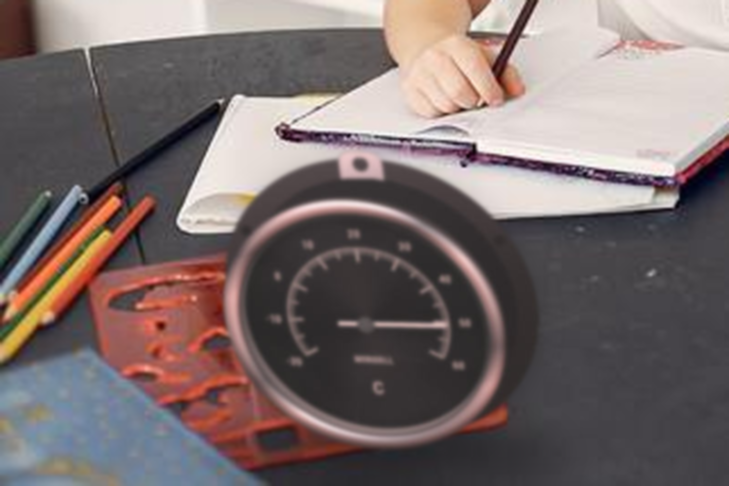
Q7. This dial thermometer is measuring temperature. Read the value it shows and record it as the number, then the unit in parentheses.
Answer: 50 (°C)
